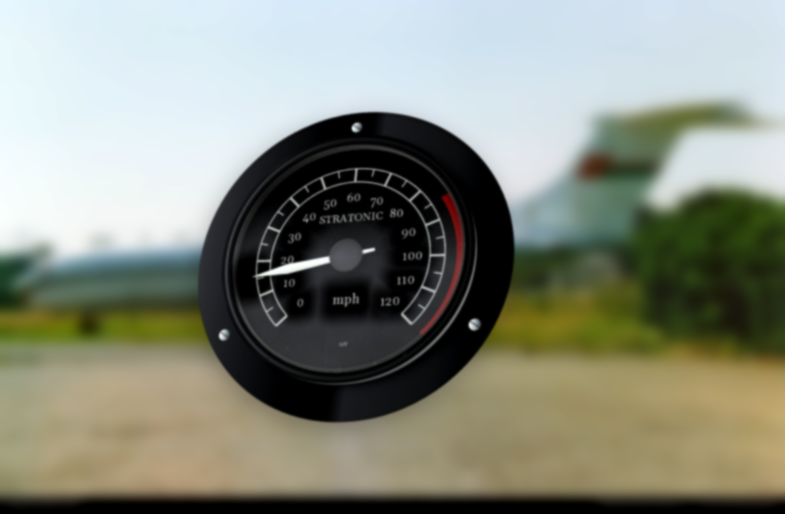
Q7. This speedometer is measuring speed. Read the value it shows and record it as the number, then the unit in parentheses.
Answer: 15 (mph)
